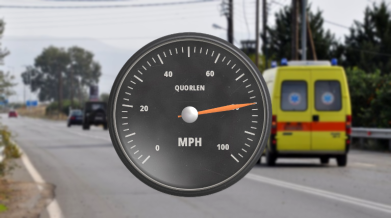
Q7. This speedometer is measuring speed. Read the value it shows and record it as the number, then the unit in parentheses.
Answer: 80 (mph)
